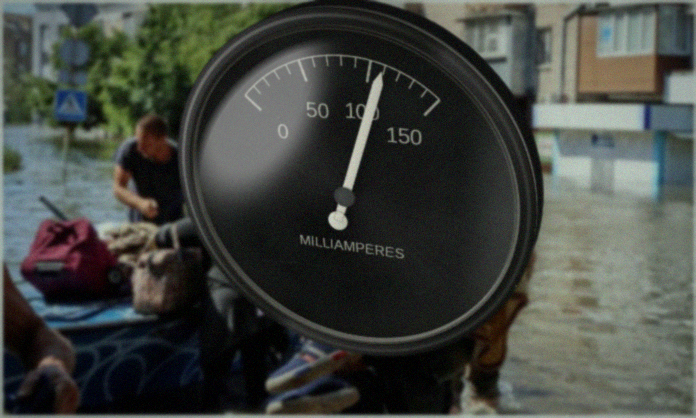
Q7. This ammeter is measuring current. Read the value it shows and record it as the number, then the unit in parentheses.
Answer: 110 (mA)
